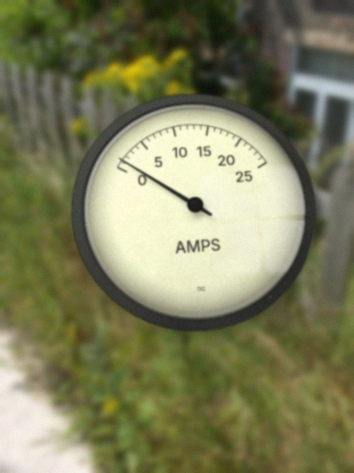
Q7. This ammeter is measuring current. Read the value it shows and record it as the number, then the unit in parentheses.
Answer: 1 (A)
